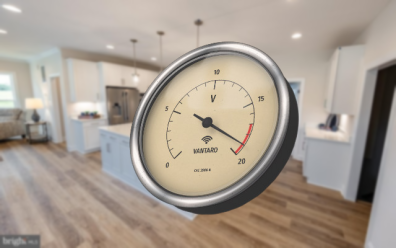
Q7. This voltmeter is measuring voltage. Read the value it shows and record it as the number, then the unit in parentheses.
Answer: 19 (V)
